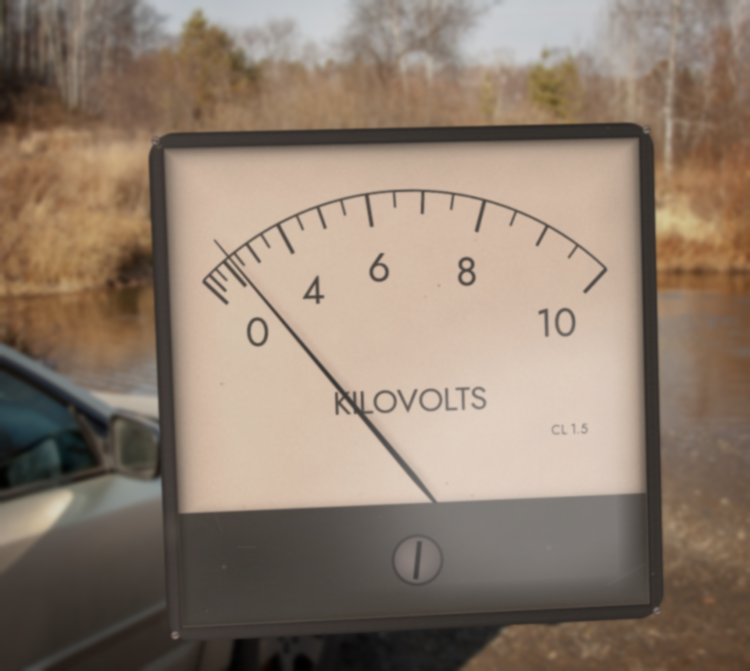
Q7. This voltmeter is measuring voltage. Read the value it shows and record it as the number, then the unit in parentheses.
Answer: 2.25 (kV)
